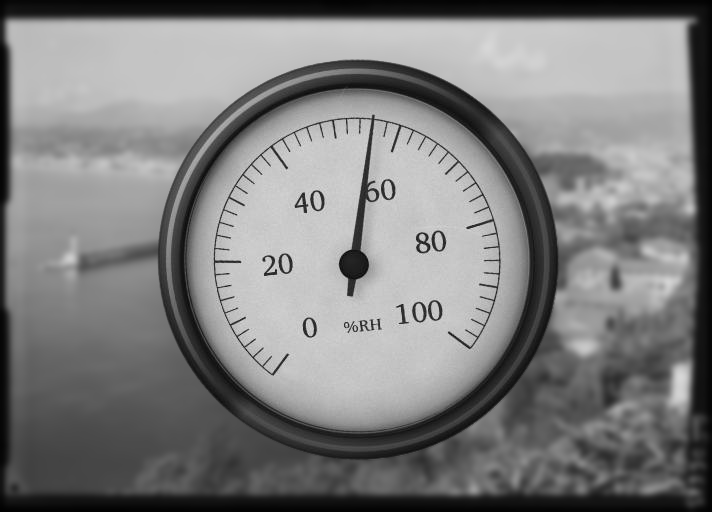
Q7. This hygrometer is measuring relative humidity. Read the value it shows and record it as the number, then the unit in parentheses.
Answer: 56 (%)
